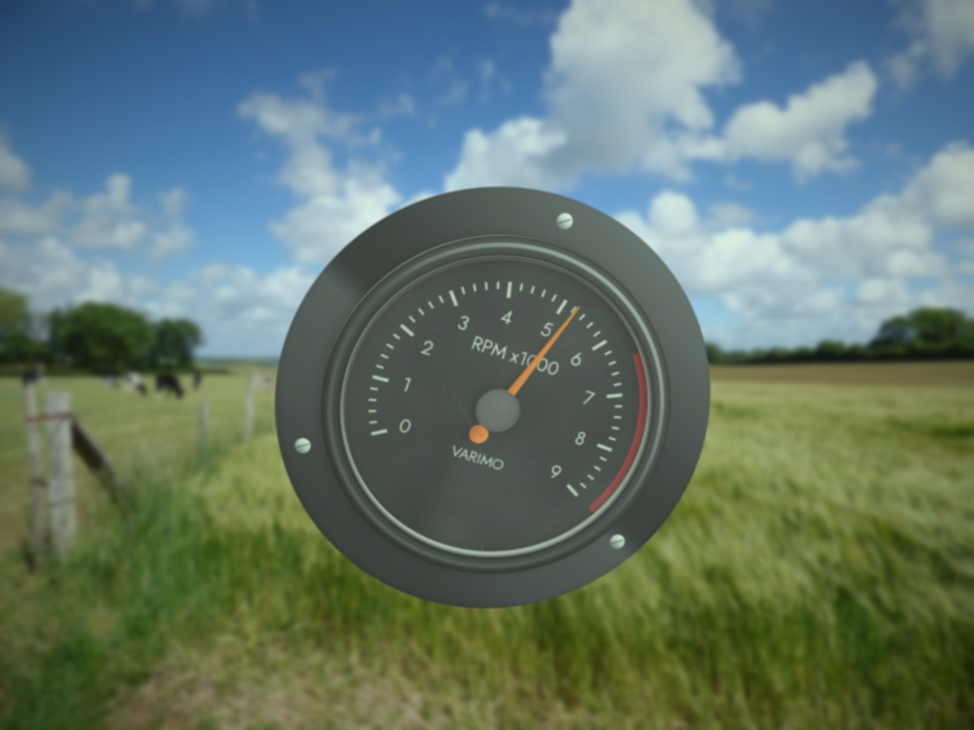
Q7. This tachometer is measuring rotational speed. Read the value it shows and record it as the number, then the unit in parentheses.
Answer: 5200 (rpm)
